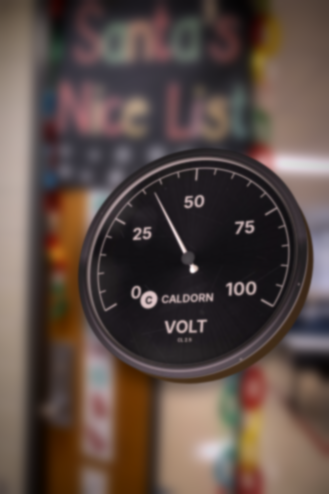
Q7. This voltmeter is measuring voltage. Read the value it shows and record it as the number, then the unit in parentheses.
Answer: 37.5 (V)
